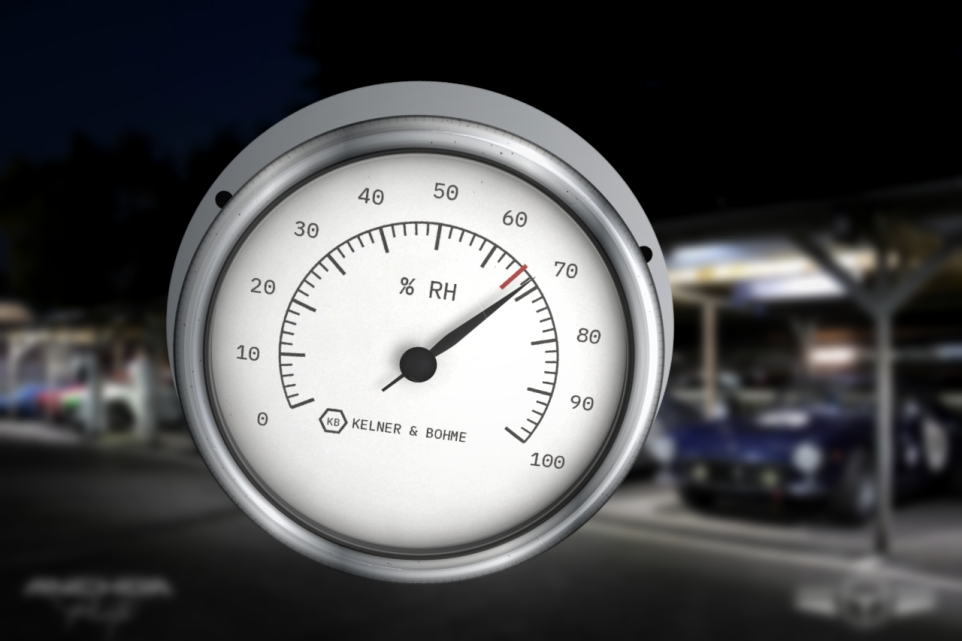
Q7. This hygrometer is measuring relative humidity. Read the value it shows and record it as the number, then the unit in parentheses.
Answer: 68 (%)
